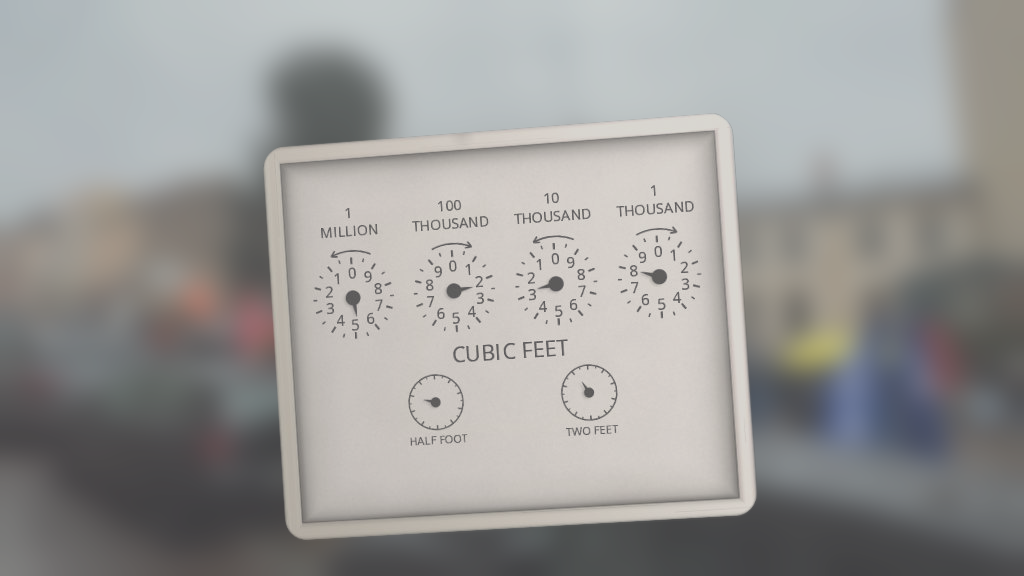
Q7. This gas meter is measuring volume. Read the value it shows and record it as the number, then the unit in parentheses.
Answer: 522800 (ft³)
